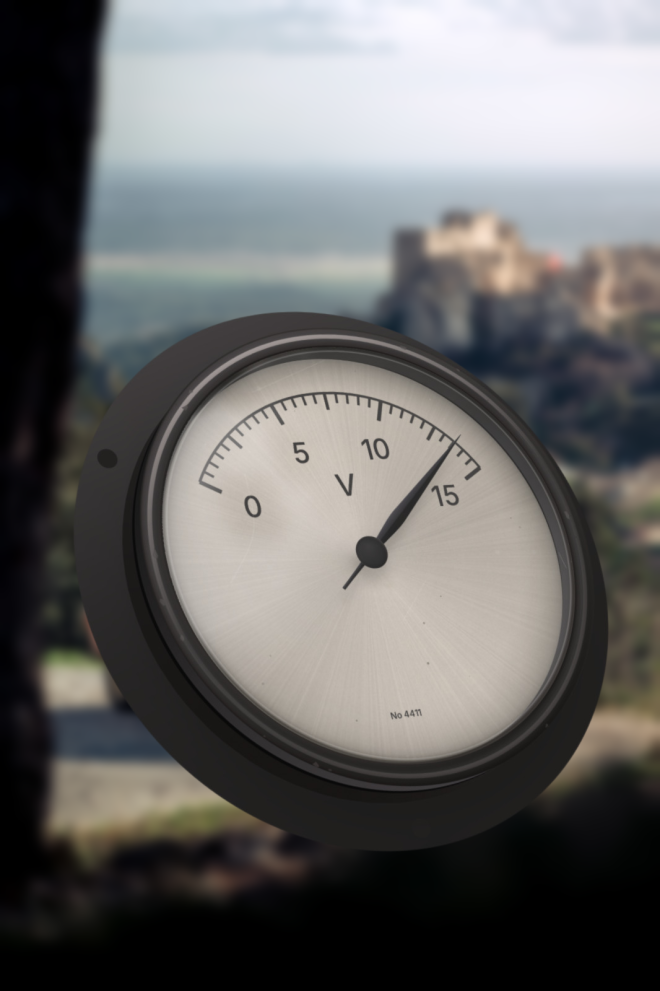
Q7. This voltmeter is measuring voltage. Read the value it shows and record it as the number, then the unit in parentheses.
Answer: 13.5 (V)
